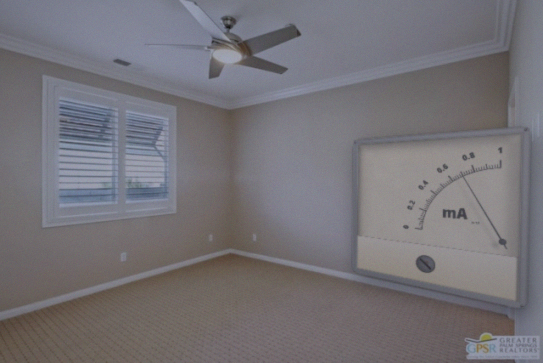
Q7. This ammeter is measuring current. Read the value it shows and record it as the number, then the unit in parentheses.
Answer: 0.7 (mA)
